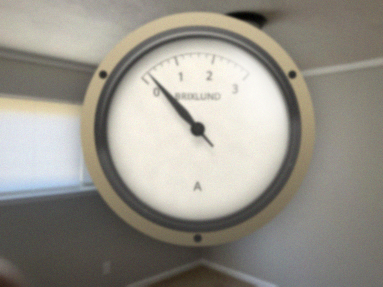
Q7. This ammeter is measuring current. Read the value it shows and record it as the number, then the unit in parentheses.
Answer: 0.2 (A)
